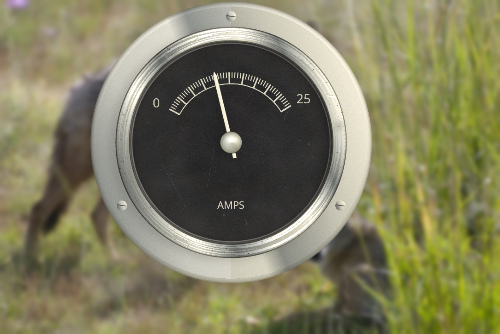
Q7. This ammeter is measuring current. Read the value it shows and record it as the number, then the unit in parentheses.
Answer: 10 (A)
